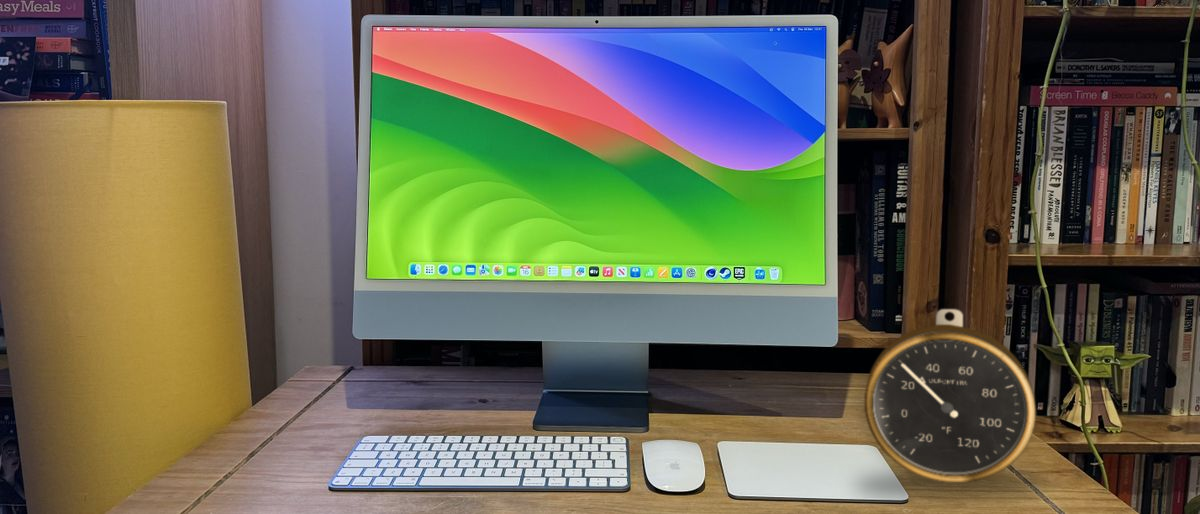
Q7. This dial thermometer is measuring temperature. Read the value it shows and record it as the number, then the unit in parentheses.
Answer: 28 (°F)
